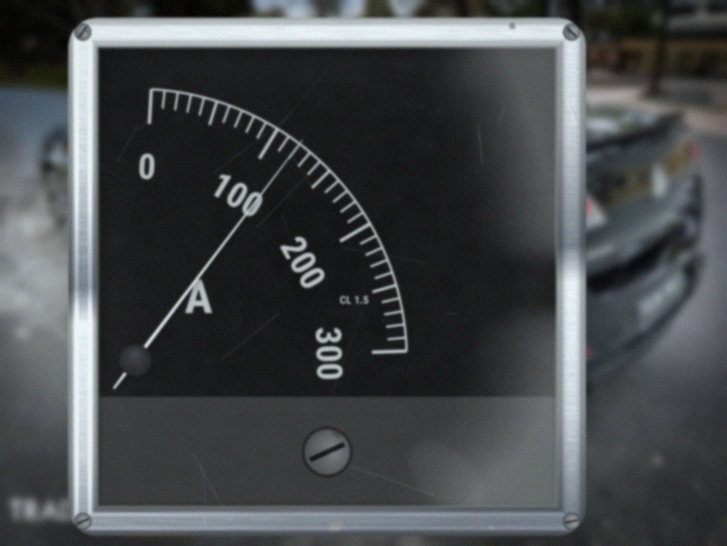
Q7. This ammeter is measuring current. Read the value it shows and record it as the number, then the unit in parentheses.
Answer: 120 (A)
